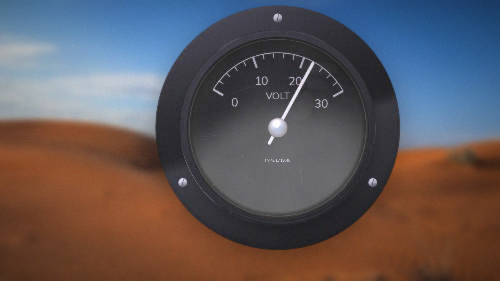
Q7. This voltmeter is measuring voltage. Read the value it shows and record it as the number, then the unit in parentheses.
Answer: 22 (V)
